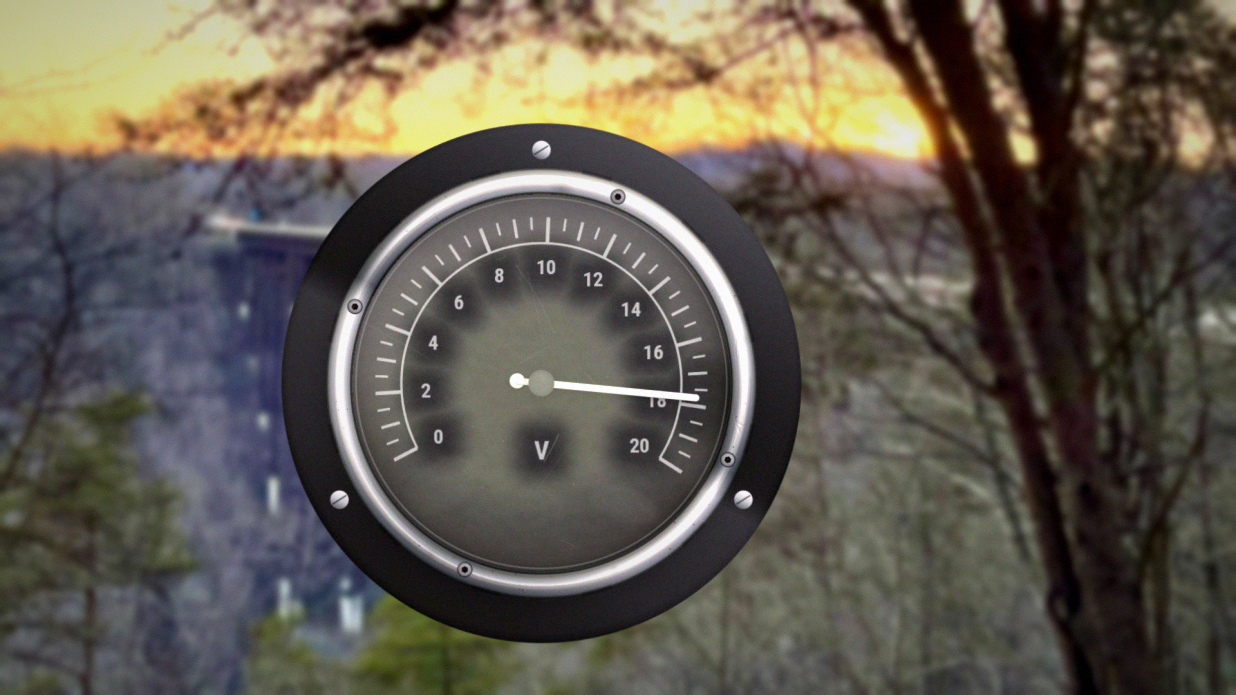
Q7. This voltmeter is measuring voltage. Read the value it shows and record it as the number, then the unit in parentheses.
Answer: 17.75 (V)
